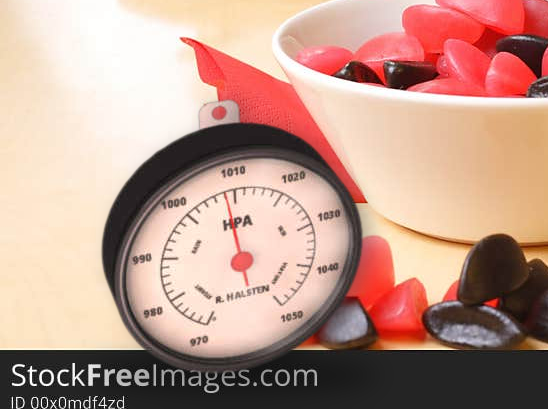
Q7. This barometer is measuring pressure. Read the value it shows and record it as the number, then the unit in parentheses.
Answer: 1008 (hPa)
